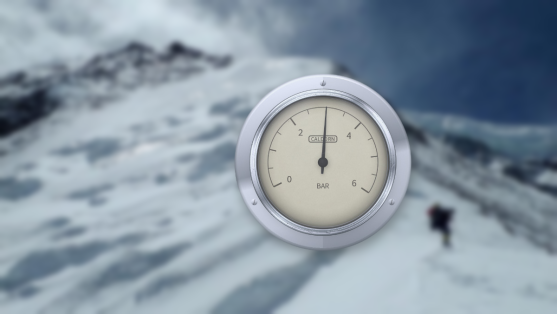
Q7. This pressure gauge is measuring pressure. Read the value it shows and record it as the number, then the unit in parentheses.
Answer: 3 (bar)
